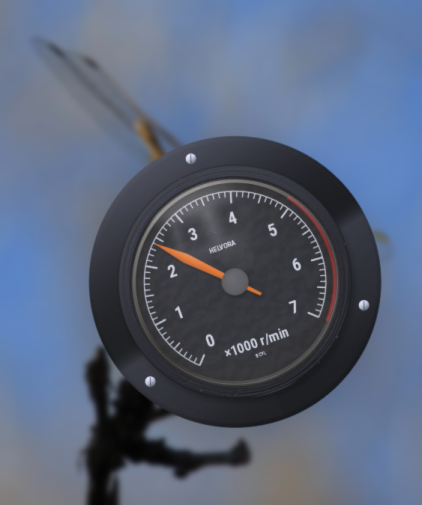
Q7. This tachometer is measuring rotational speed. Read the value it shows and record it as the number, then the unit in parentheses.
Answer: 2400 (rpm)
